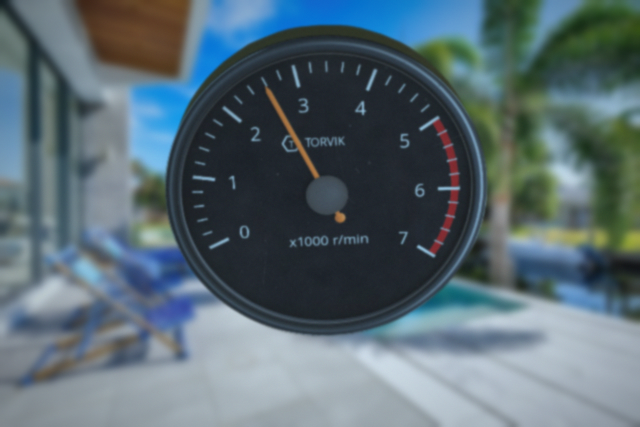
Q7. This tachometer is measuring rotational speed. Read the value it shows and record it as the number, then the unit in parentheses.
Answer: 2600 (rpm)
